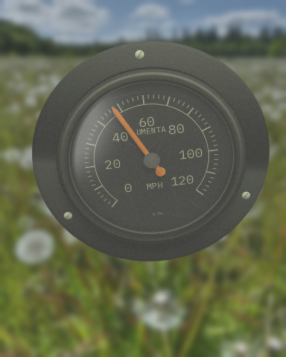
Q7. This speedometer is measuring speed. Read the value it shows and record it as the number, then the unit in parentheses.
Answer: 48 (mph)
